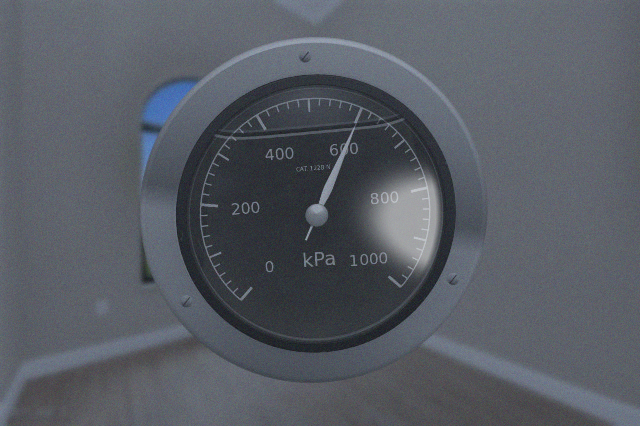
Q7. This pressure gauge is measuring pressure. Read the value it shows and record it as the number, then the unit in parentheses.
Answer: 600 (kPa)
